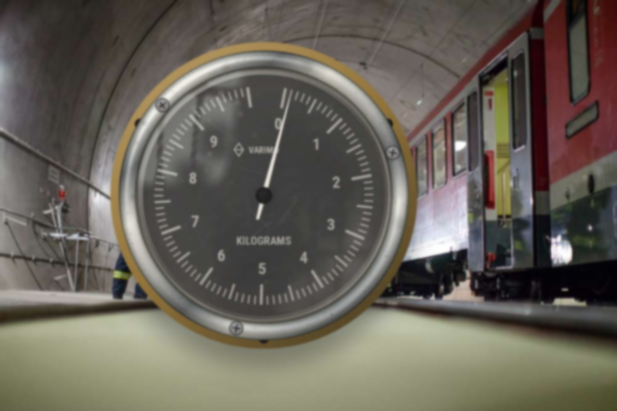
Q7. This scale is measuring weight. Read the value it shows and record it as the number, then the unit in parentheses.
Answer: 0.1 (kg)
